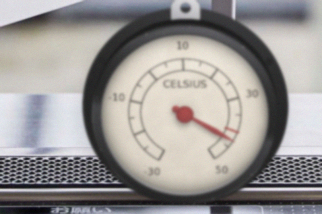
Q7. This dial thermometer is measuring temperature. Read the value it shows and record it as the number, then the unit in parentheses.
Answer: 42.5 (°C)
